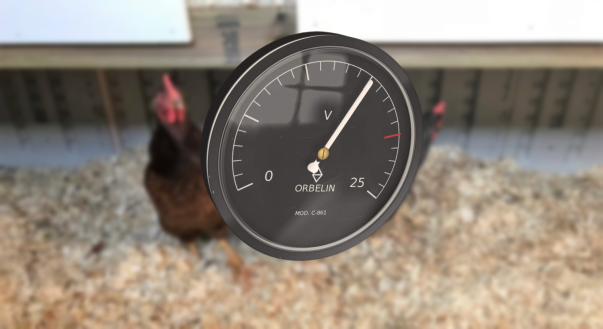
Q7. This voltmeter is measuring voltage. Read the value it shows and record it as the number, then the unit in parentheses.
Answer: 15 (V)
